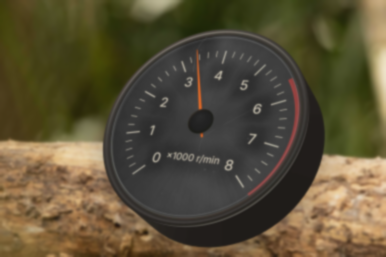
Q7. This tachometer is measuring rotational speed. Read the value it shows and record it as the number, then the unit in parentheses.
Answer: 3400 (rpm)
